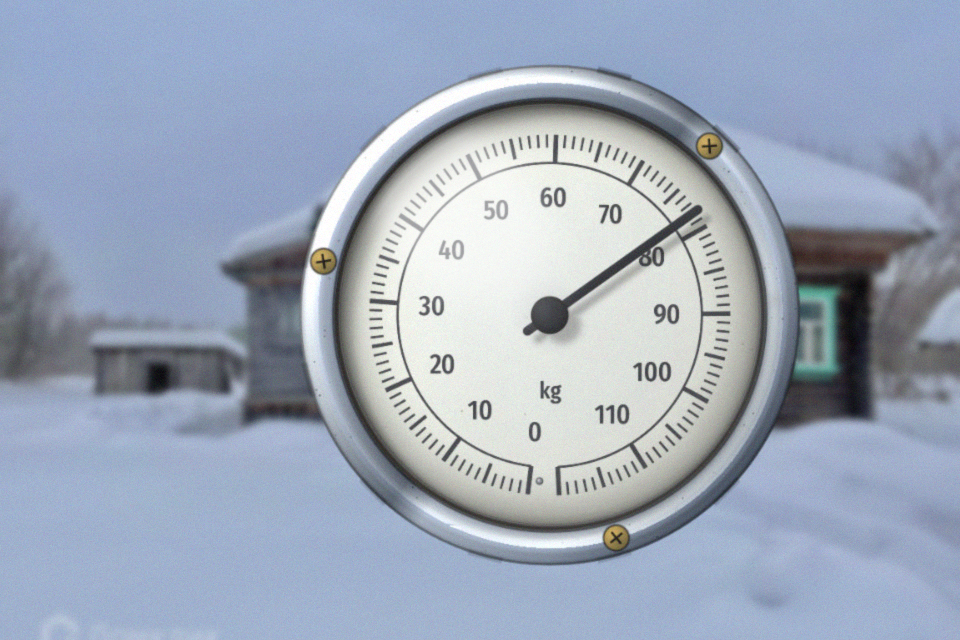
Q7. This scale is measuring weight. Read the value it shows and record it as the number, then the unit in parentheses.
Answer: 78 (kg)
